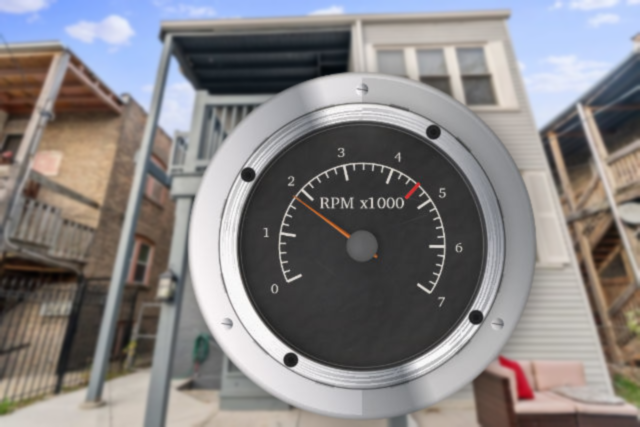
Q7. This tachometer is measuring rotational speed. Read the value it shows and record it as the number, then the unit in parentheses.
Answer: 1800 (rpm)
